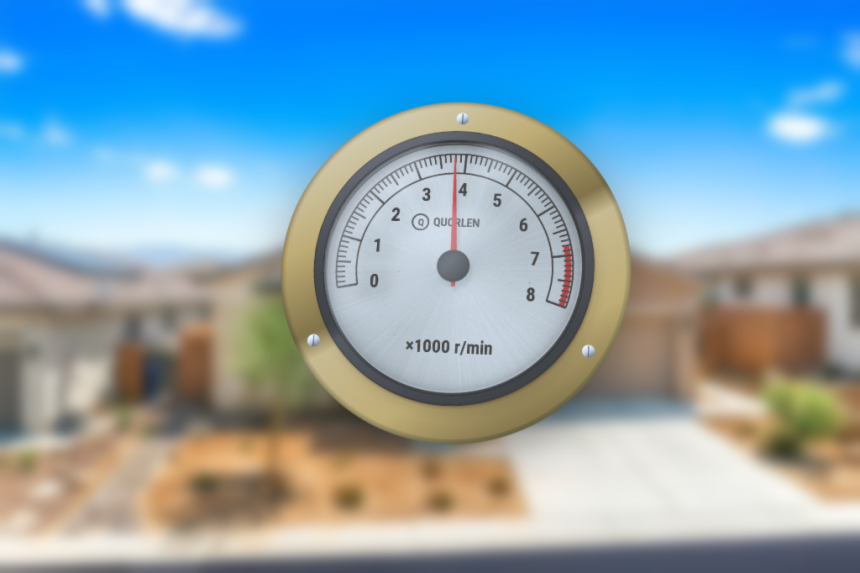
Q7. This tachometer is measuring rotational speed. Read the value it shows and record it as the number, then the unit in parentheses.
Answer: 3800 (rpm)
